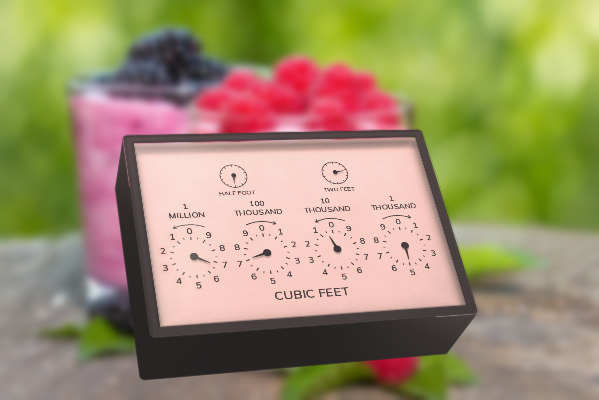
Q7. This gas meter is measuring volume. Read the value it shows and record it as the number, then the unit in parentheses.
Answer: 670500 (ft³)
